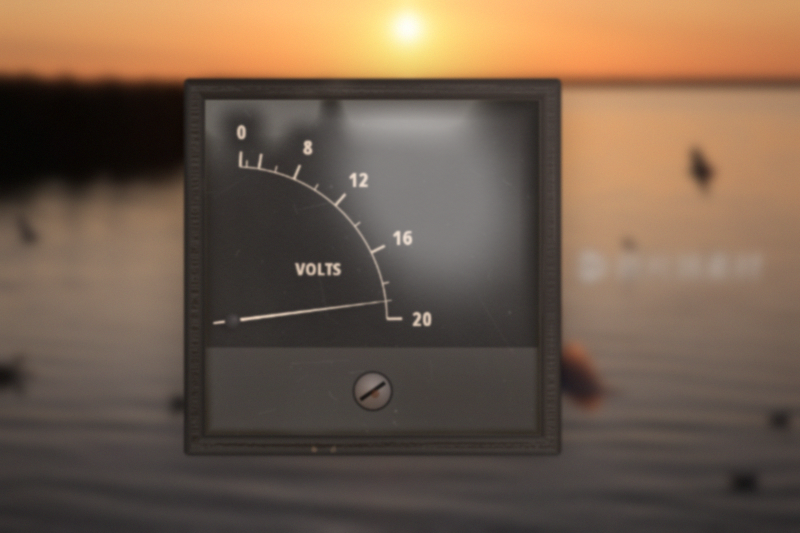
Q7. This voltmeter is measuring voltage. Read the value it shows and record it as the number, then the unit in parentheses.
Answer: 19 (V)
